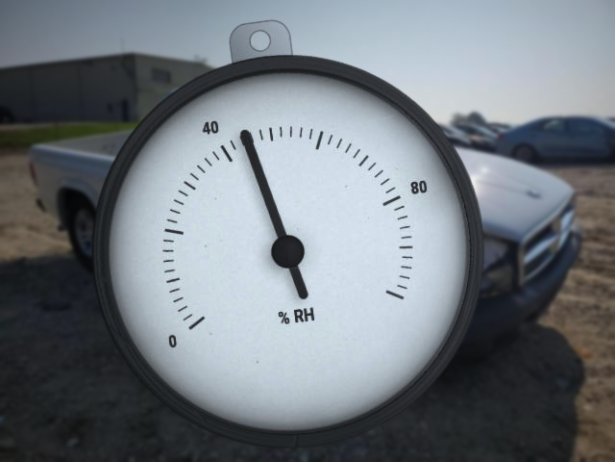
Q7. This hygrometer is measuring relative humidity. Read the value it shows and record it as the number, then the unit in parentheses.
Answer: 45 (%)
